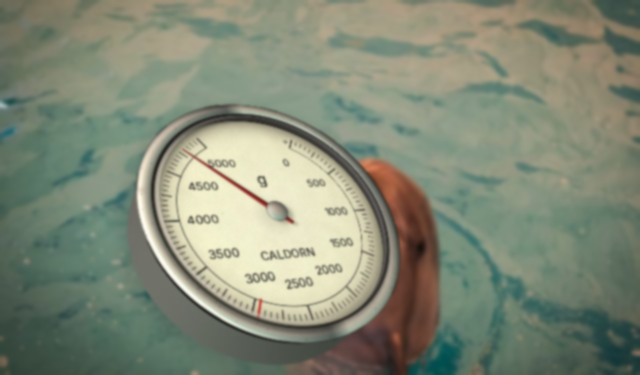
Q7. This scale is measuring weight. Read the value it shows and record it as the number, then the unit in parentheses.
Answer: 4750 (g)
